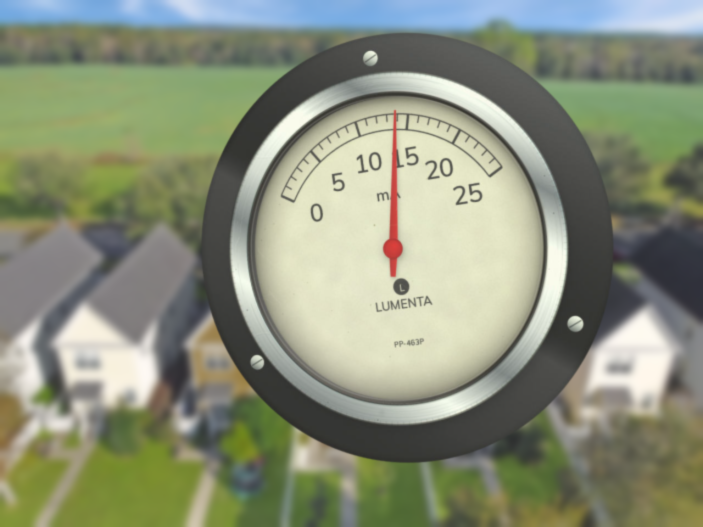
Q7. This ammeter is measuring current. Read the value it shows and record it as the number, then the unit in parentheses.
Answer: 14 (mA)
